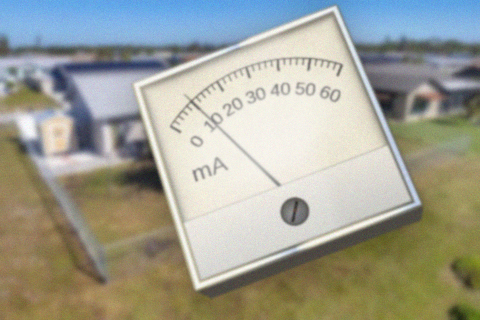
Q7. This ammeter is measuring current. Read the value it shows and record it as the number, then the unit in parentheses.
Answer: 10 (mA)
